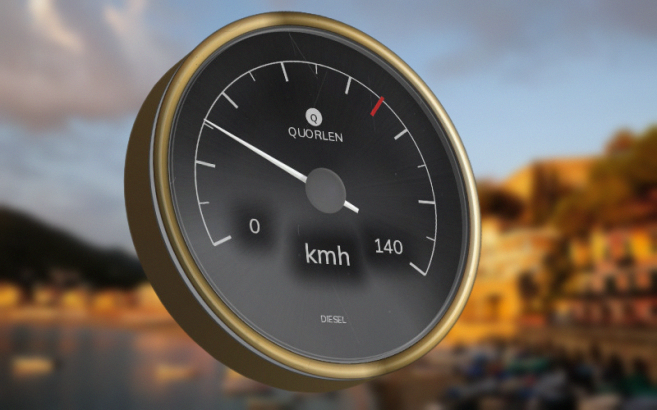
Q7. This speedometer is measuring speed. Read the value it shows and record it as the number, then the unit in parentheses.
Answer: 30 (km/h)
